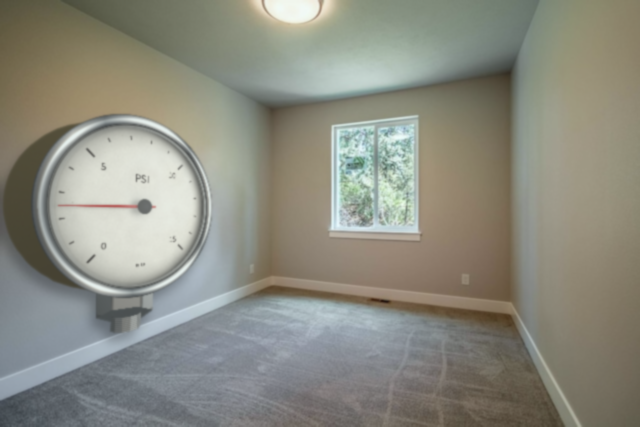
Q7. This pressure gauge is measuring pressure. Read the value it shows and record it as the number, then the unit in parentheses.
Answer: 2.5 (psi)
